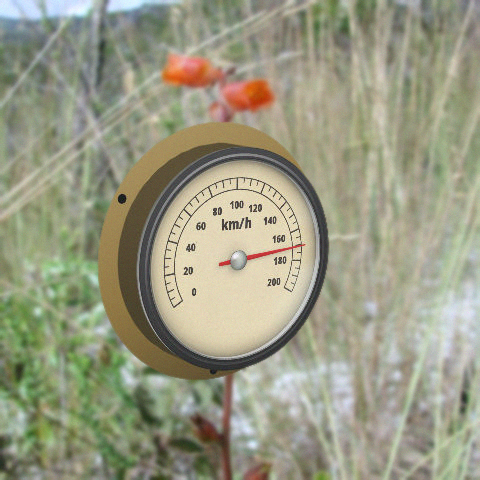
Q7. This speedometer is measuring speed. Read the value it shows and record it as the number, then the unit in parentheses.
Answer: 170 (km/h)
